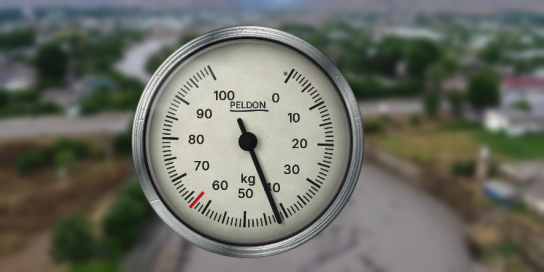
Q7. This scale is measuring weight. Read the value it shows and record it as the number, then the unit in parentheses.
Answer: 42 (kg)
